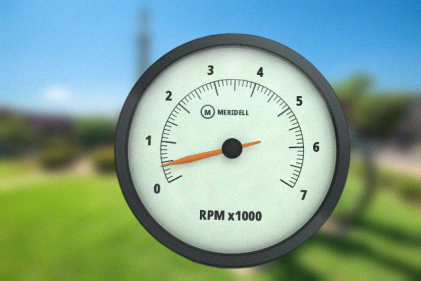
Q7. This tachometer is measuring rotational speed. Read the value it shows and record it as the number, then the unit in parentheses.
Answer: 400 (rpm)
